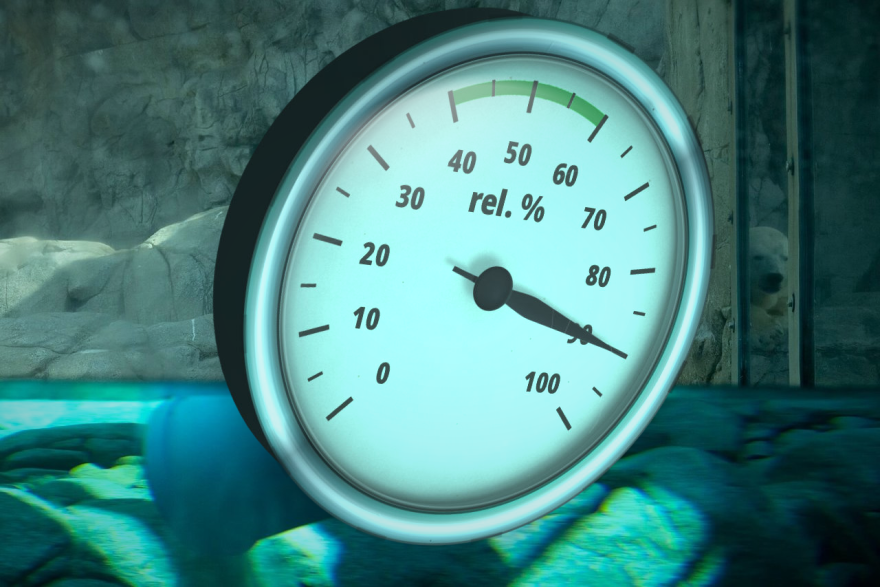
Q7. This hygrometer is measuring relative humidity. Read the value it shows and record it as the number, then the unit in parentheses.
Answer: 90 (%)
